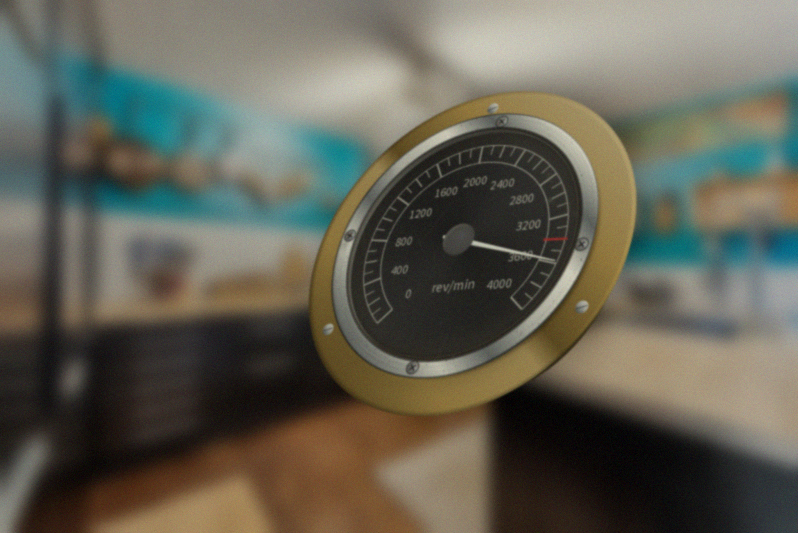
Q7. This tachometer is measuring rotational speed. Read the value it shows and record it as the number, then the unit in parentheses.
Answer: 3600 (rpm)
